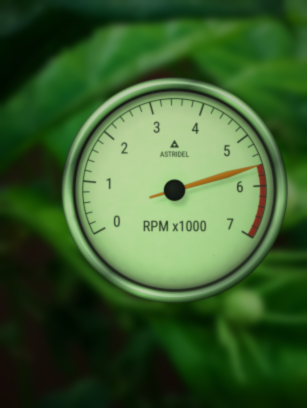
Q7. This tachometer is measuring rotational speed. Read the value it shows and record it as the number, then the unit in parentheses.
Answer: 5600 (rpm)
